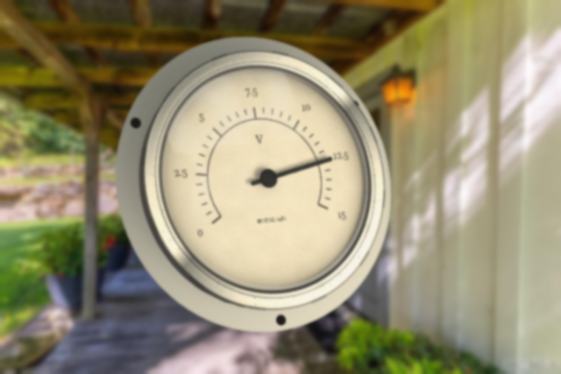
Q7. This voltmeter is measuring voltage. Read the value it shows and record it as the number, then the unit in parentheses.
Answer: 12.5 (V)
